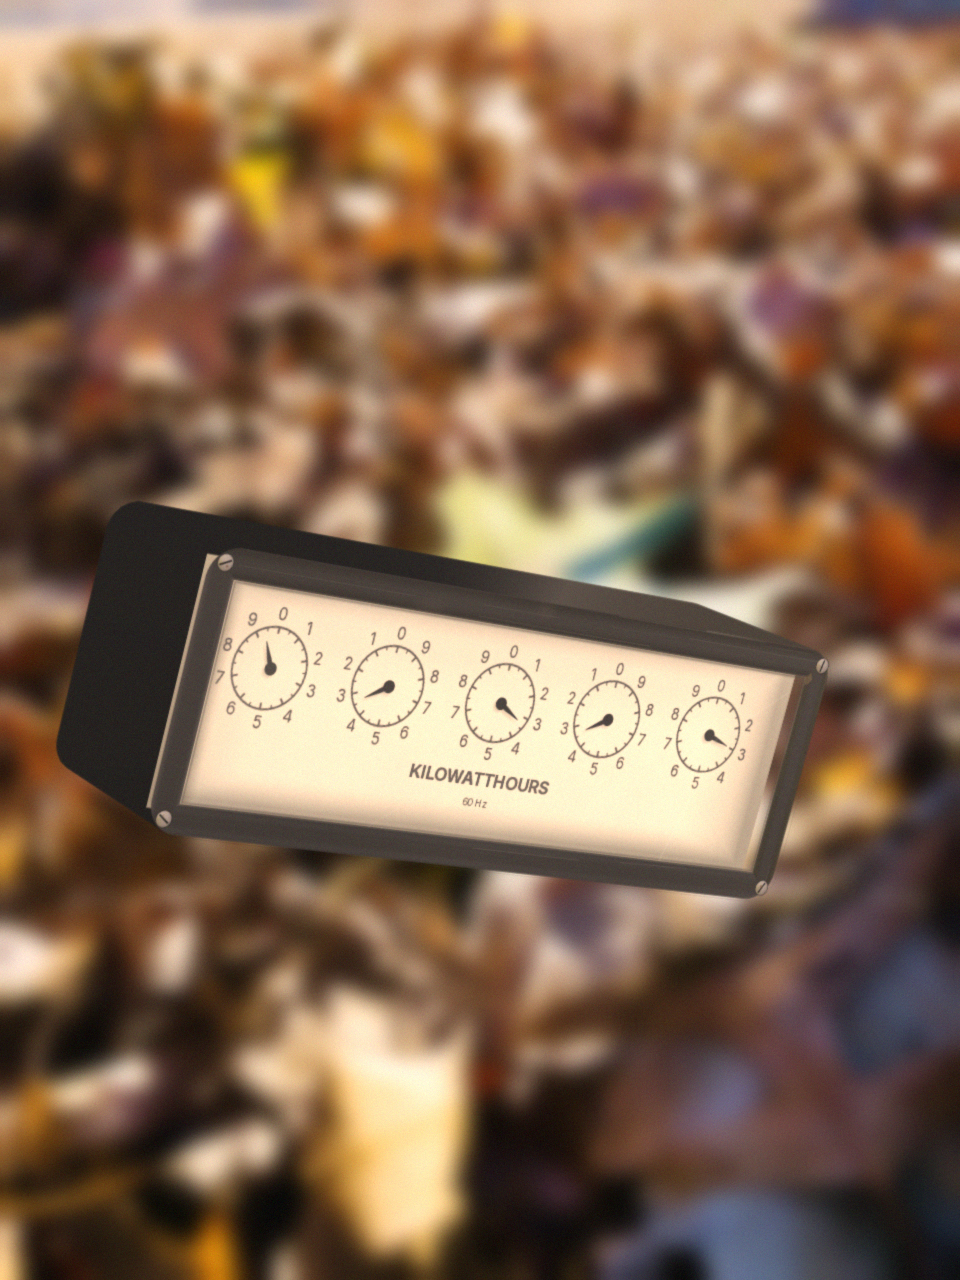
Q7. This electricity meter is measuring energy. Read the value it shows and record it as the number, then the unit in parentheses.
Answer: 93333 (kWh)
